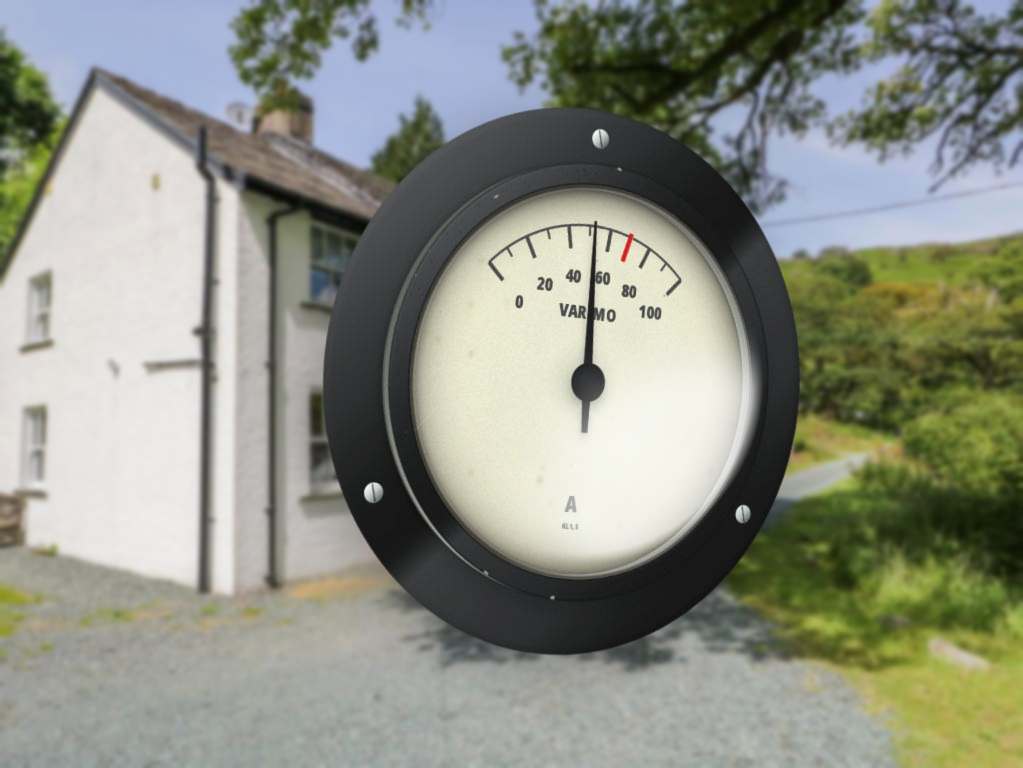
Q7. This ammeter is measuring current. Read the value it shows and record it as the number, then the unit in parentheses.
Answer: 50 (A)
